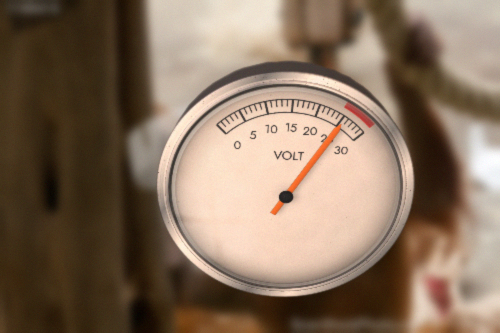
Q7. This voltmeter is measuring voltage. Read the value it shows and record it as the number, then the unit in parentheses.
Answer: 25 (V)
